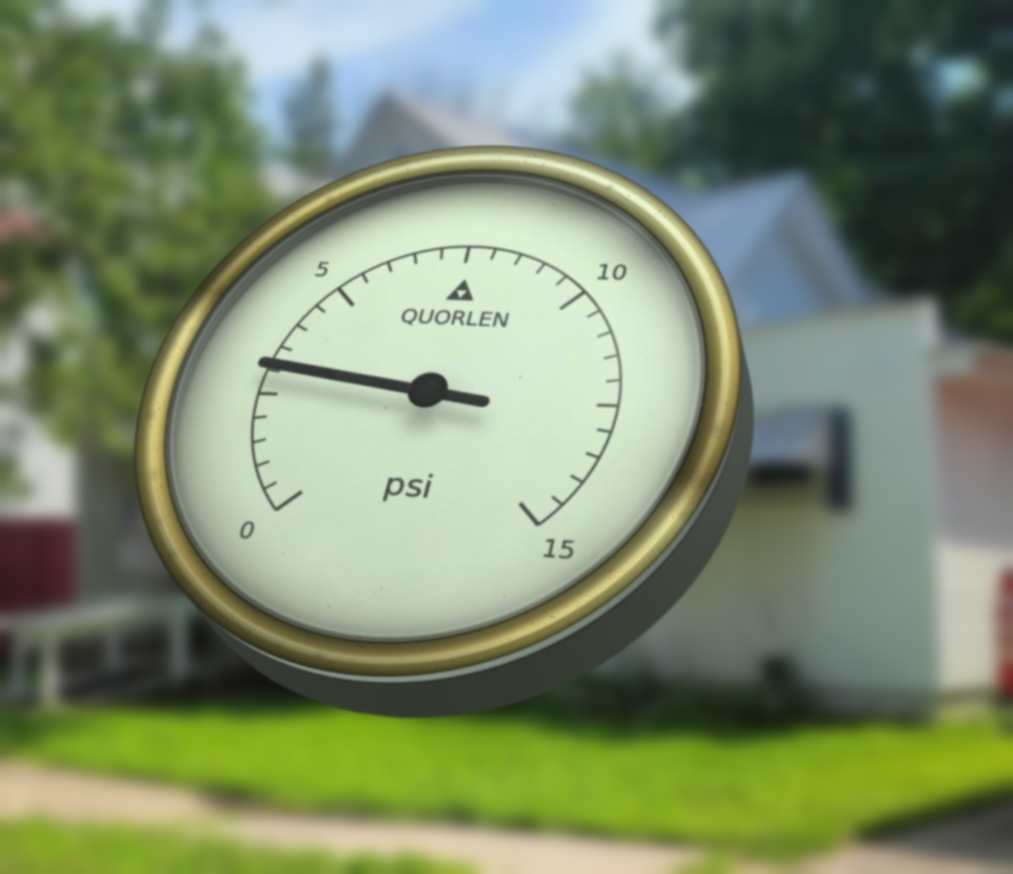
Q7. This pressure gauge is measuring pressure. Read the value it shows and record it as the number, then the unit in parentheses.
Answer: 3 (psi)
